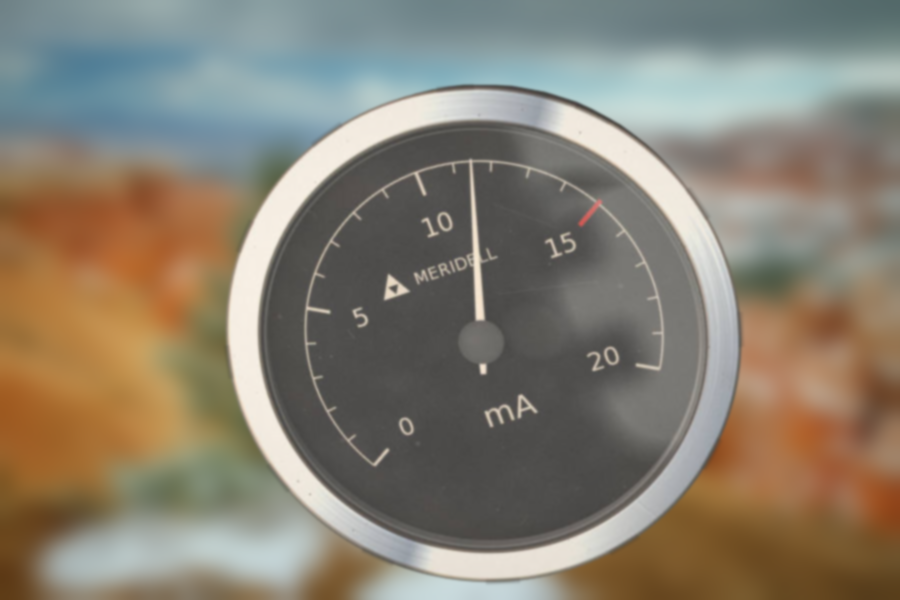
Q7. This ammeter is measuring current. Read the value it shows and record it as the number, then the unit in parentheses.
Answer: 11.5 (mA)
